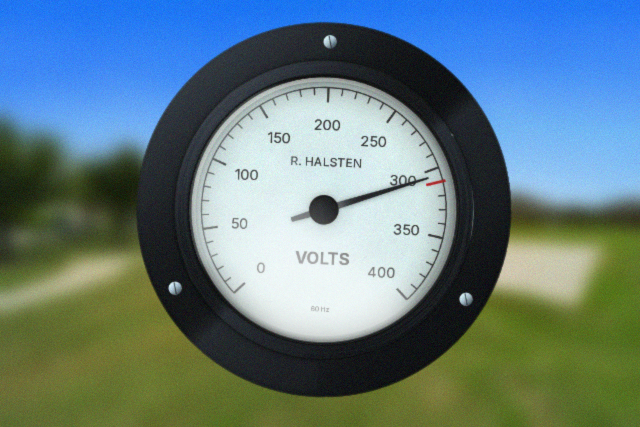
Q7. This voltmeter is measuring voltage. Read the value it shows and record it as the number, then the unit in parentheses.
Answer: 305 (V)
